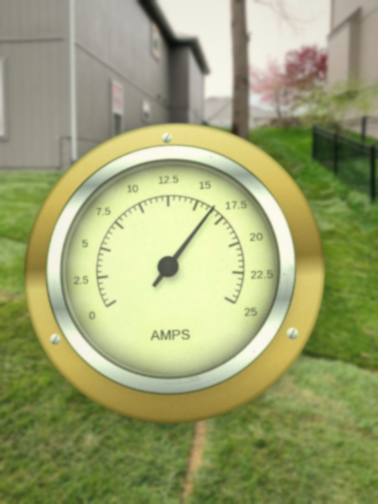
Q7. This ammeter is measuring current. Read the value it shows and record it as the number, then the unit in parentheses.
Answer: 16.5 (A)
